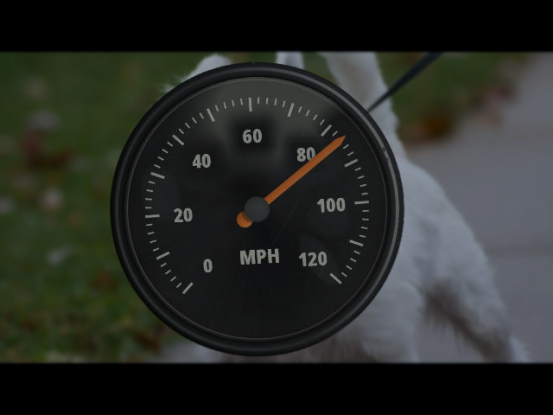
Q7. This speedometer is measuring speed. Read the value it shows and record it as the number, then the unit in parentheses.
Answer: 84 (mph)
